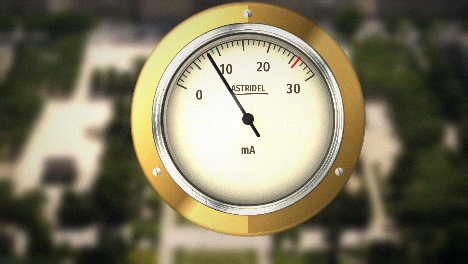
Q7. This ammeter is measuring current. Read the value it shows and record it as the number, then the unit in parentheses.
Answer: 8 (mA)
